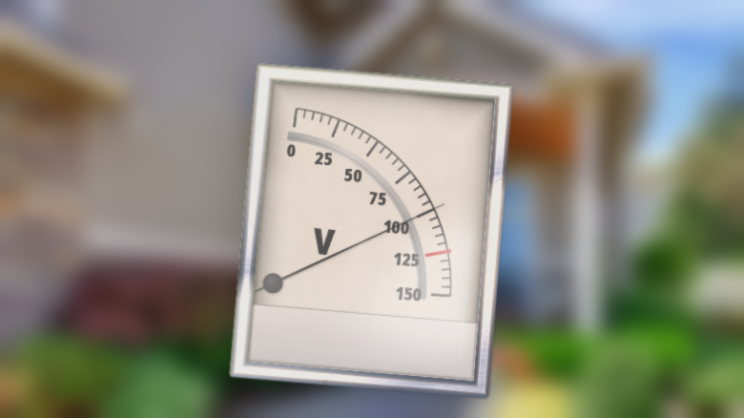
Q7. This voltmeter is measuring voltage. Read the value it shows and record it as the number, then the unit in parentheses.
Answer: 100 (V)
